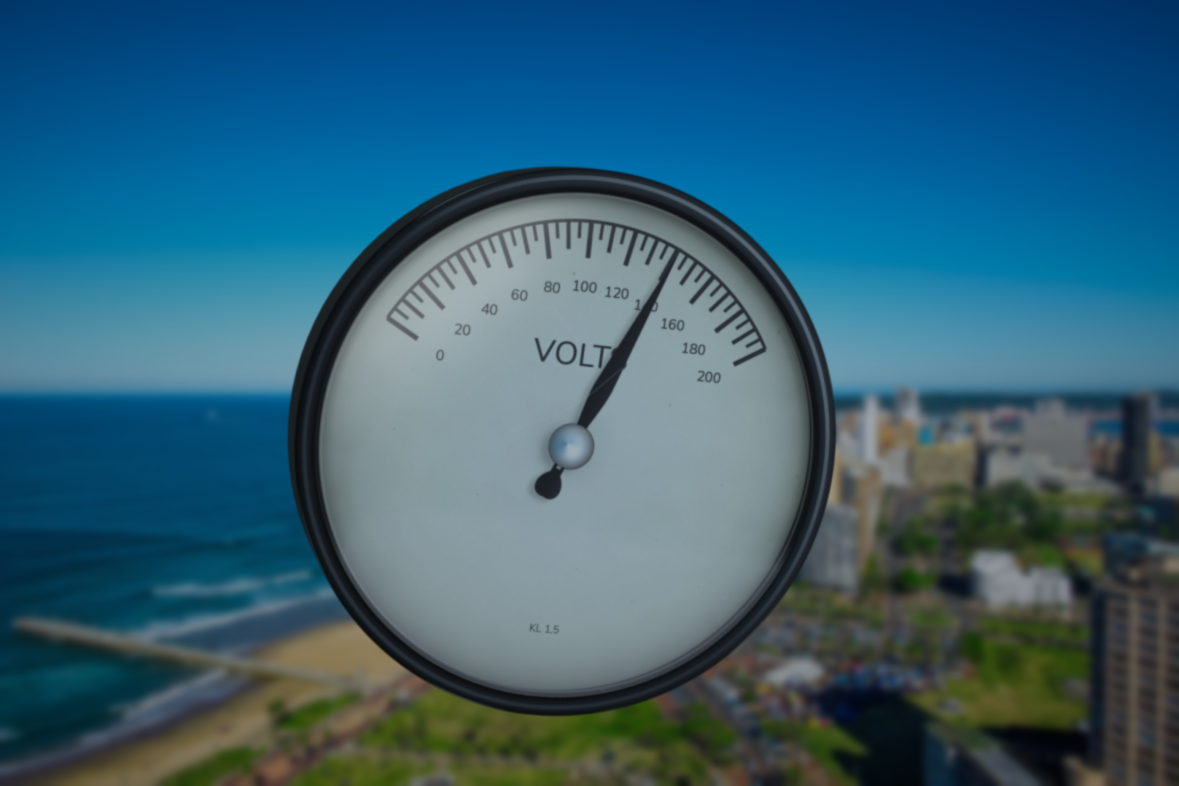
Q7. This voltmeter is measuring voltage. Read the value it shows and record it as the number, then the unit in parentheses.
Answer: 140 (V)
